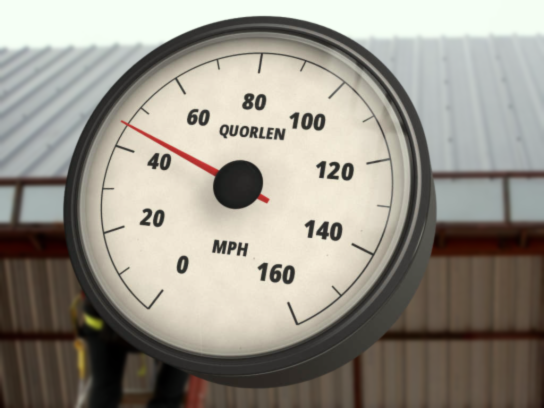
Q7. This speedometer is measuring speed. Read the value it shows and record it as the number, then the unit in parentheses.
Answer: 45 (mph)
